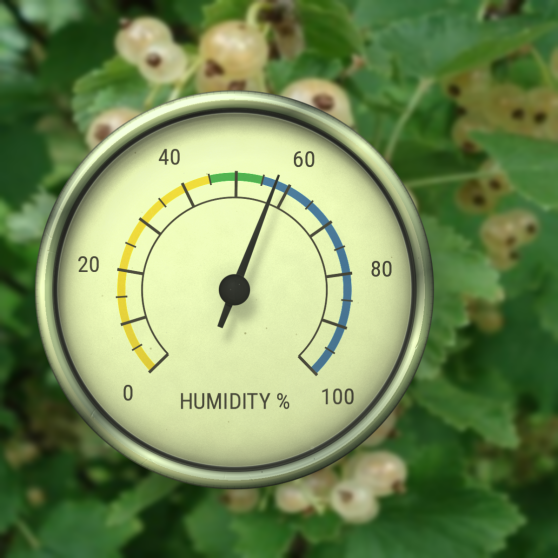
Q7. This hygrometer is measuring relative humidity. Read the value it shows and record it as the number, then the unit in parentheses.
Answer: 57.5 (%)
